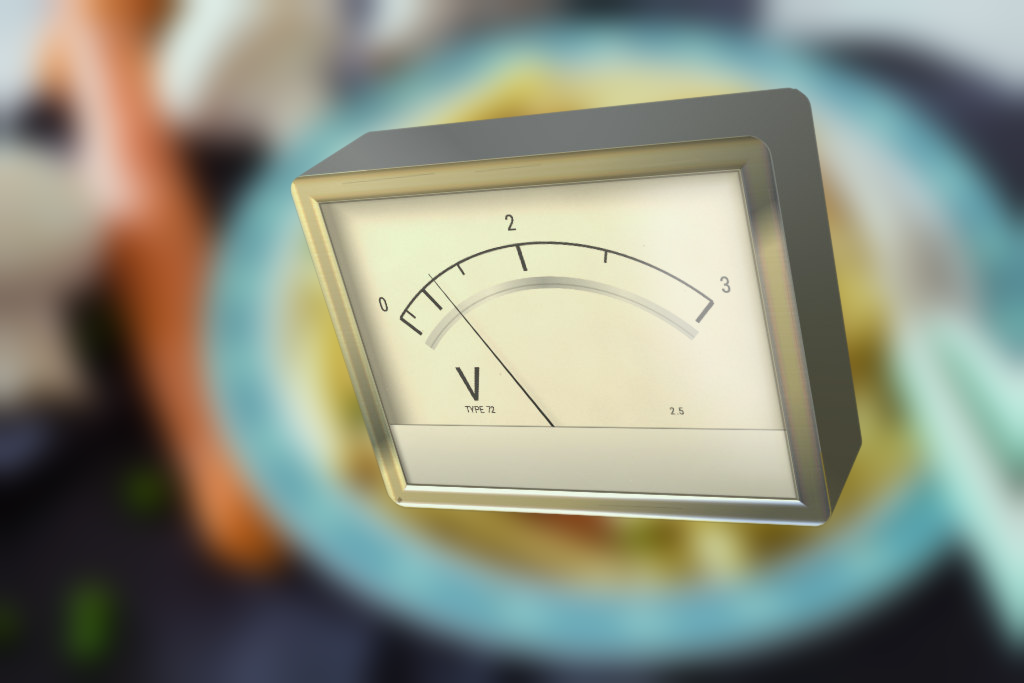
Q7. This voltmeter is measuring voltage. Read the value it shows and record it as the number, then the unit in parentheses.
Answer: 1.25 (V)
